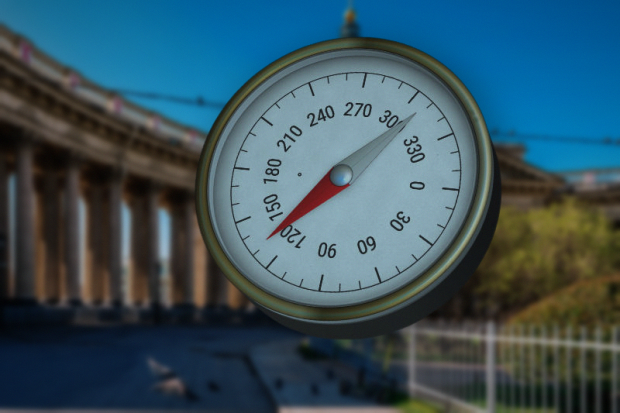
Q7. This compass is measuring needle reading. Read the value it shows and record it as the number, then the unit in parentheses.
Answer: 130 (°)
